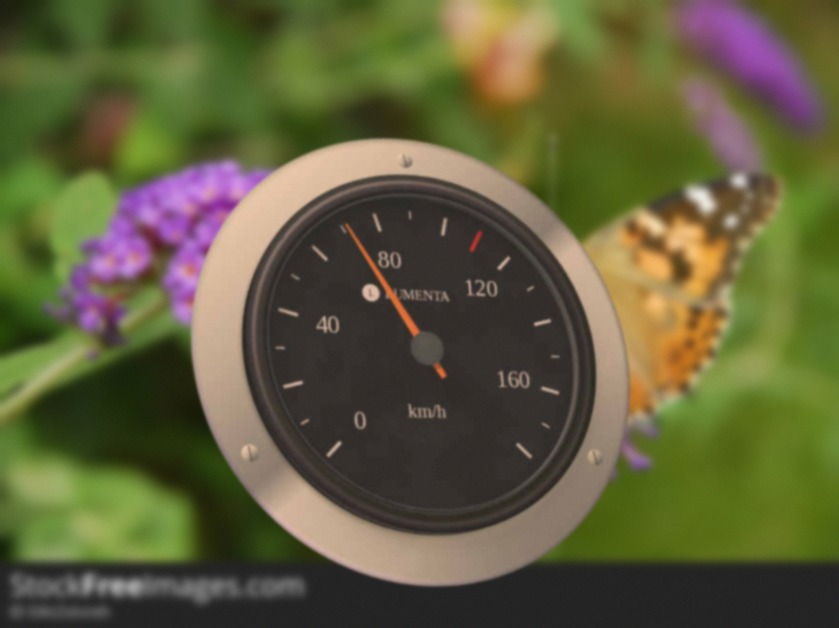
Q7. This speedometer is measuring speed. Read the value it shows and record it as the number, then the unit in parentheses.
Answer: 70 (km/h)
